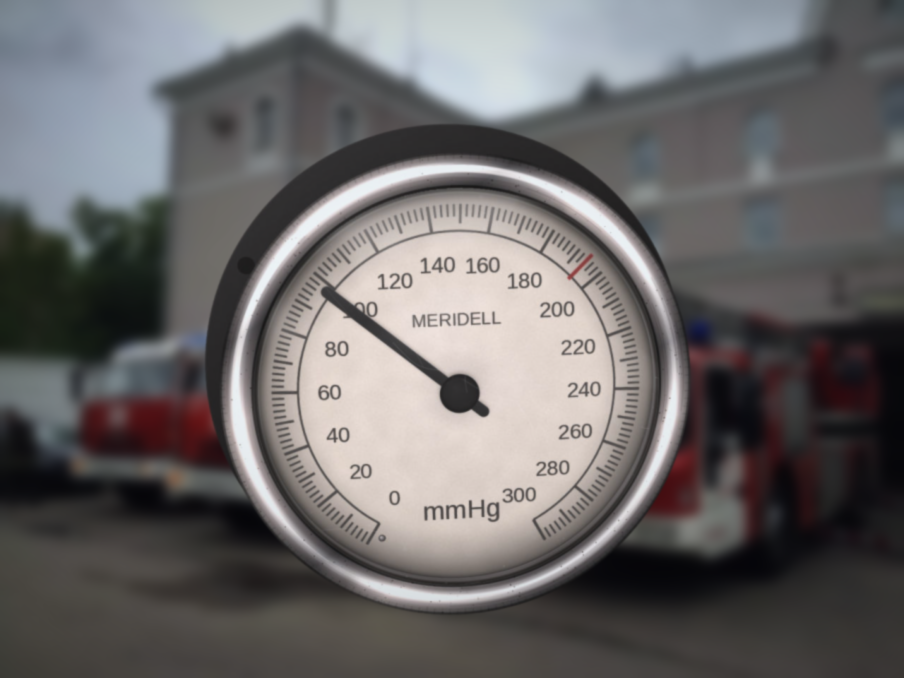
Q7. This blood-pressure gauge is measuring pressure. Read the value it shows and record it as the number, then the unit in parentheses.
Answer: 98 (mmHg)
